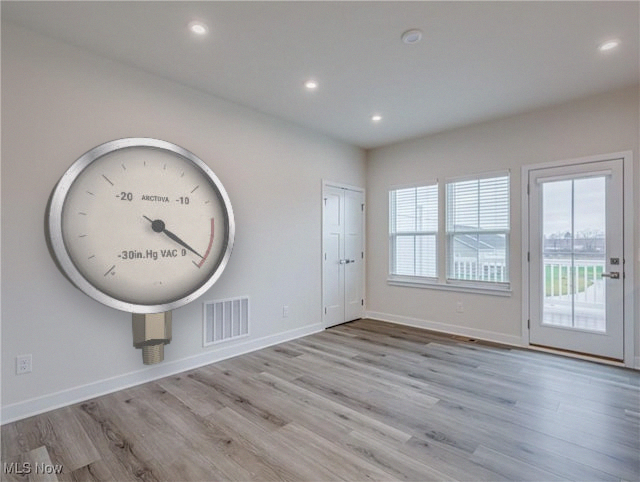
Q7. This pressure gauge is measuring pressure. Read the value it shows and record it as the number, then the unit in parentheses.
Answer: -1 (inHg)
